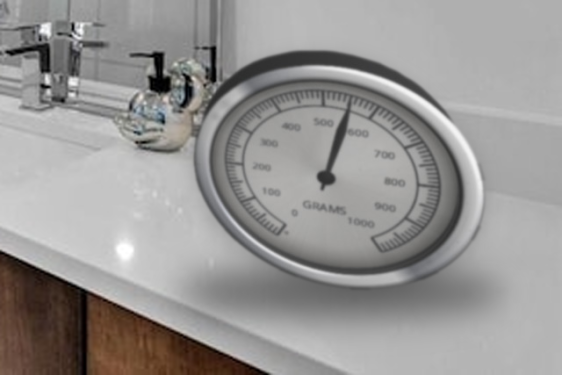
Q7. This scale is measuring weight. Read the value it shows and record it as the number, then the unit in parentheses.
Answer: 550 (g)
